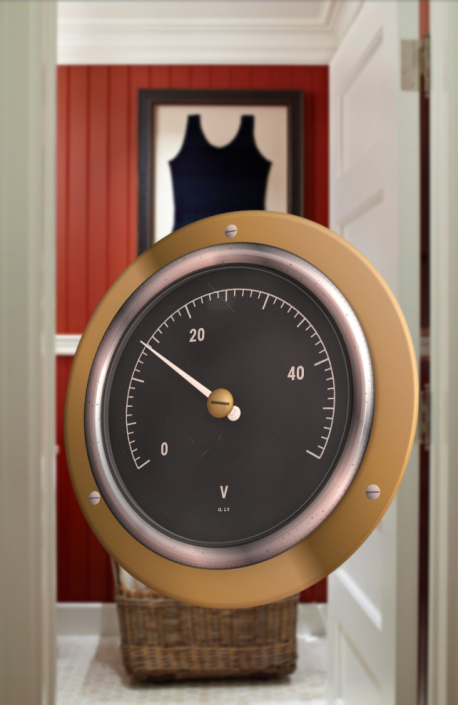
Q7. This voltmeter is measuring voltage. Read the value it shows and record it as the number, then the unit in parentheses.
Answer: 14 (V)
